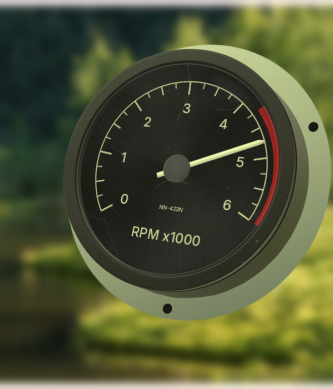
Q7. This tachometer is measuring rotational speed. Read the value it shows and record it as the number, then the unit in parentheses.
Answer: 4750 (rpm)
